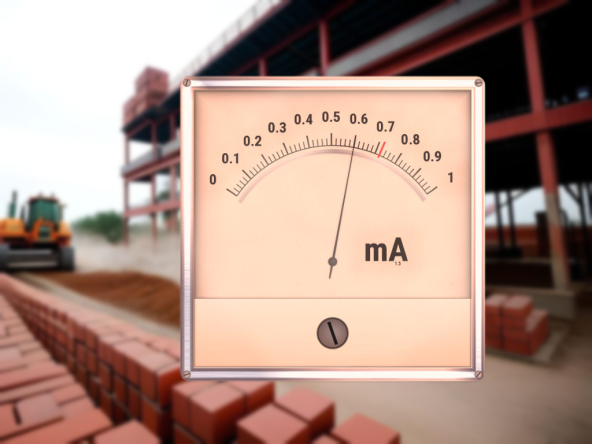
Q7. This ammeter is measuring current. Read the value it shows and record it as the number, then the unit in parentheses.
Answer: 0.6 (mA)
